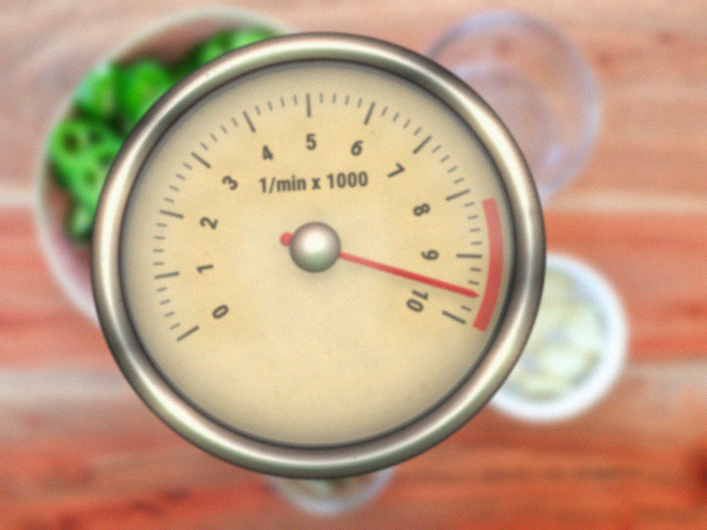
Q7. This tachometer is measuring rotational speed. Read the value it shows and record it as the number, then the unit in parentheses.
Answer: 9600 (rpm)
